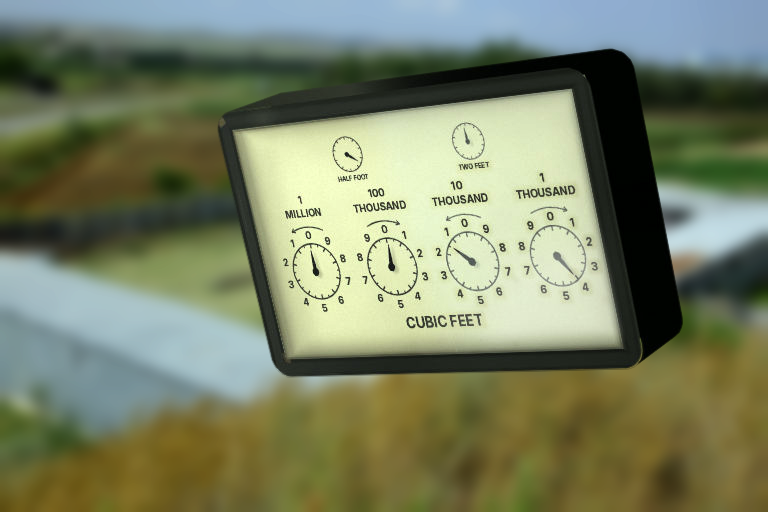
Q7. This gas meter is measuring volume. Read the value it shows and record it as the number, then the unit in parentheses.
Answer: 1400 (ft³)
